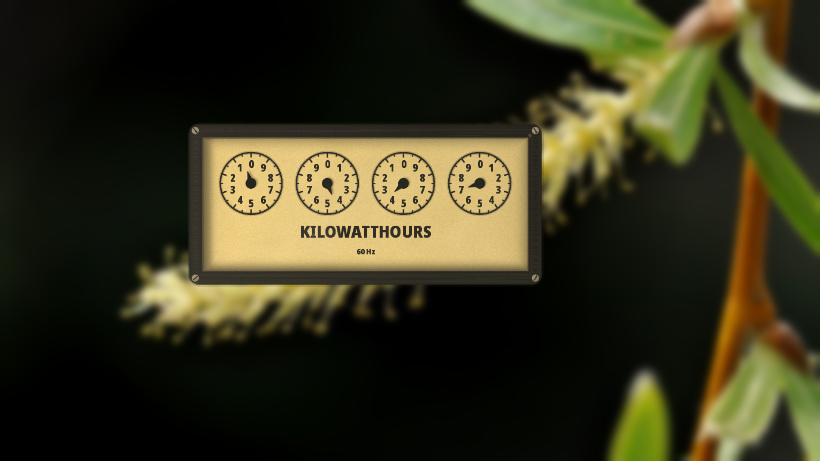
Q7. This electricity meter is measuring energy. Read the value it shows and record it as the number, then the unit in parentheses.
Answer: 437 (kWh)
